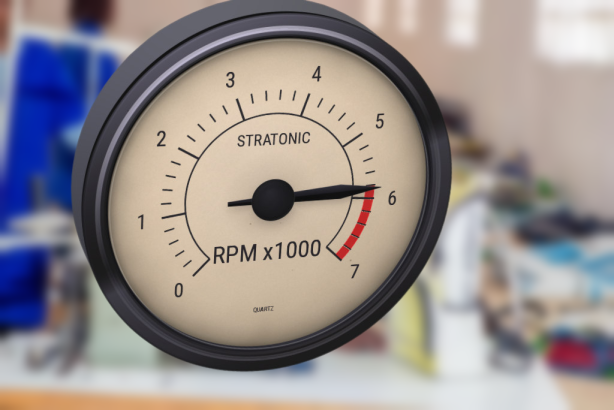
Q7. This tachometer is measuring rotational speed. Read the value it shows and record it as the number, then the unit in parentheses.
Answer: 5800 (rpm)
